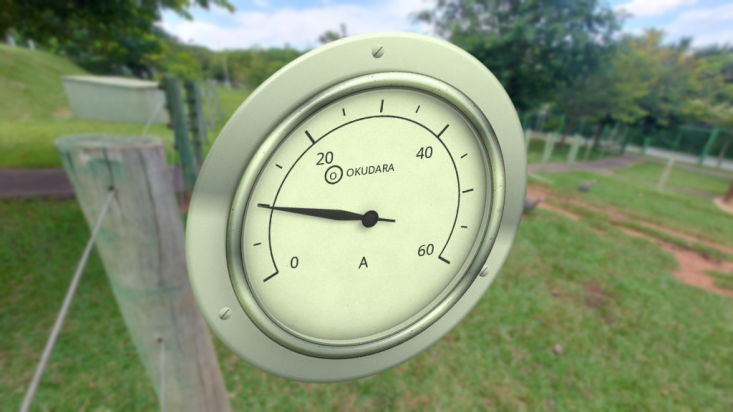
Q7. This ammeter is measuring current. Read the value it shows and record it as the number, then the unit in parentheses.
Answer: 10 (A)
